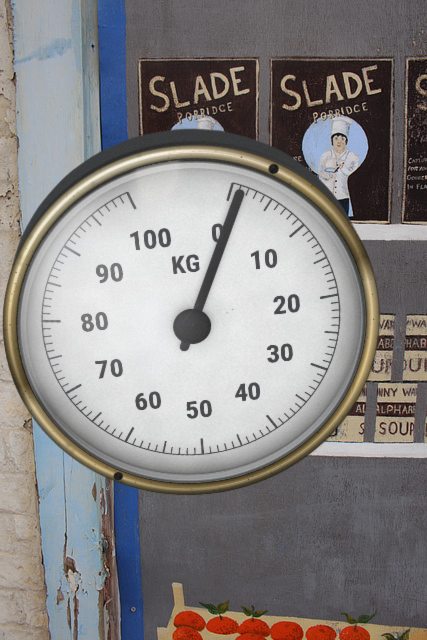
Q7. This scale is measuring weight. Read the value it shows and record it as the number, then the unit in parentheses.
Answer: 1 (kg)
